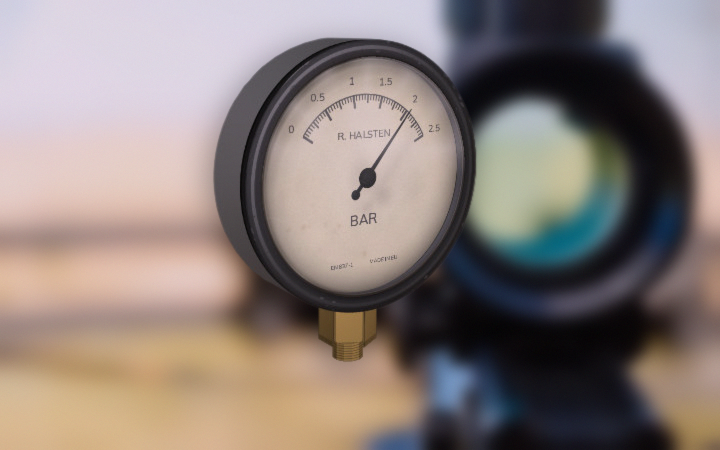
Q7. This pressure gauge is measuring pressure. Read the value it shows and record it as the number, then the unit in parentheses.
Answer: 2 (bar)
